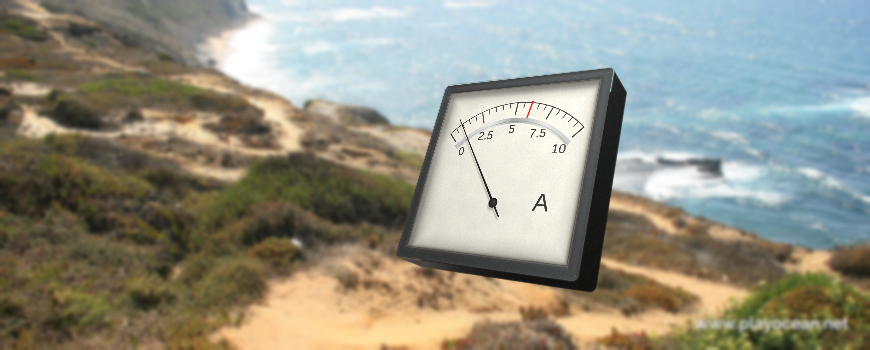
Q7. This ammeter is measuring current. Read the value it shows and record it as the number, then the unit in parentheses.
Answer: 1 (A)
